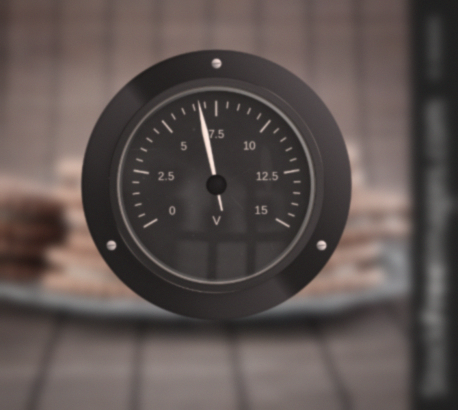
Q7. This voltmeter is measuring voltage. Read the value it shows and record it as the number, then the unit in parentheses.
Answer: 6.75 (V)
